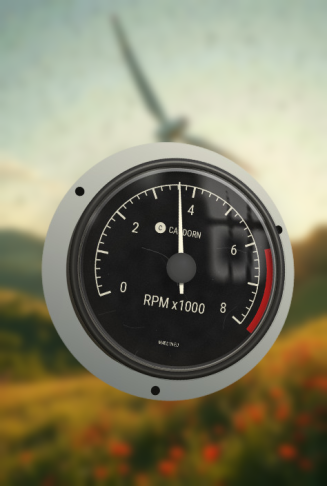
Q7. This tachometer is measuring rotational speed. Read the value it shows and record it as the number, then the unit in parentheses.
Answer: 3600 (rpm)
